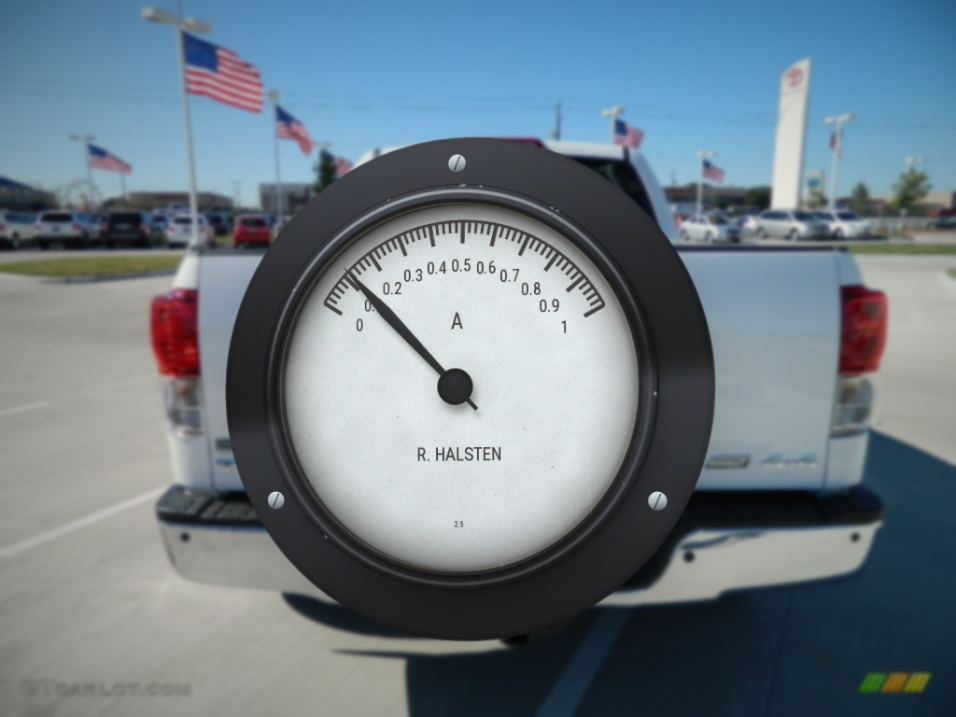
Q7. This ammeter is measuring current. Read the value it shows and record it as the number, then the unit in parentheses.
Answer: 0.12 (A)
